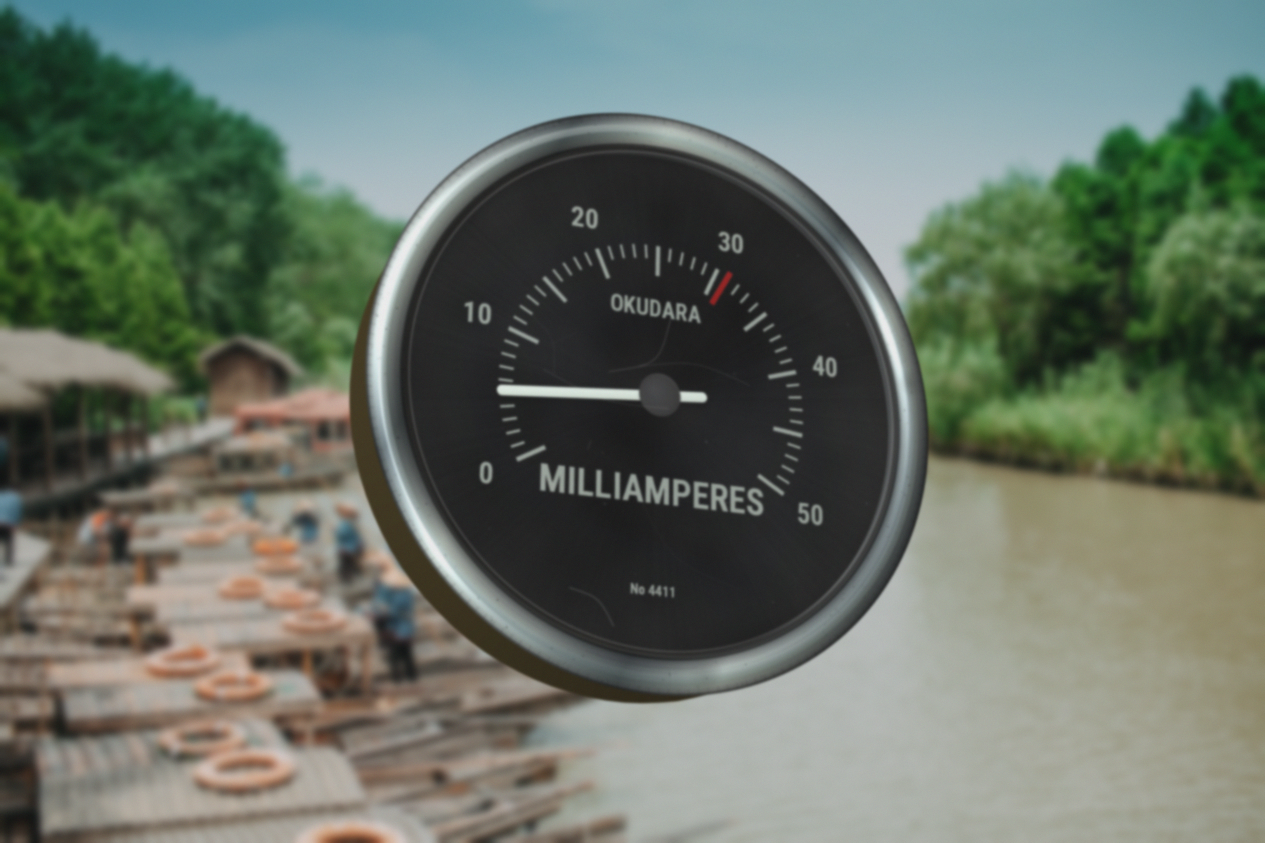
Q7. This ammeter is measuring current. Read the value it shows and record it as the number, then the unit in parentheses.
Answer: 5 (mA)
